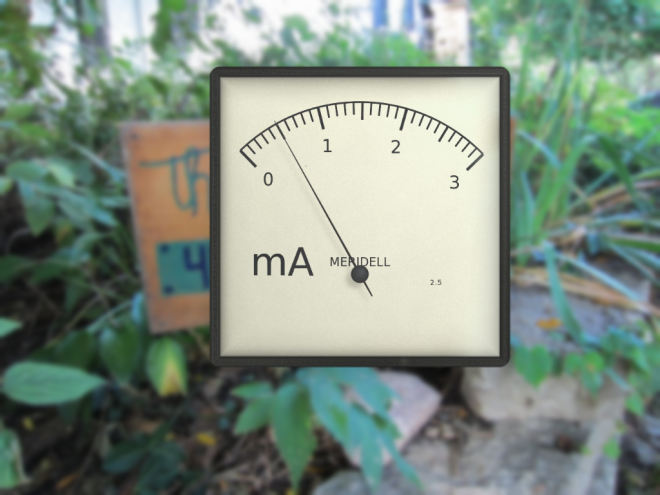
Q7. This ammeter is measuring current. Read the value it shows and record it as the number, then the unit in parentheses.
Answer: 0.5 (mA)
